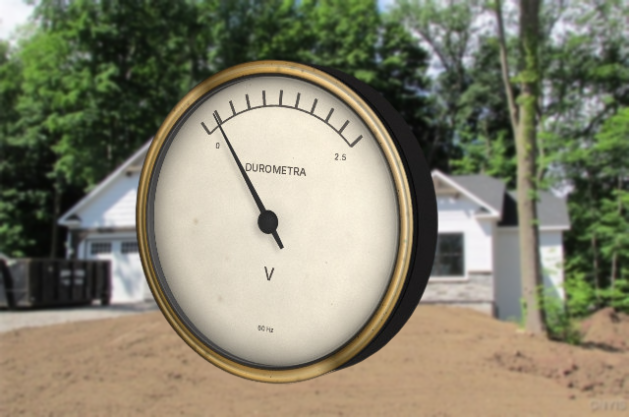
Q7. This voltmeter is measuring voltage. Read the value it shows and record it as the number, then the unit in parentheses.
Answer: 0.25 (V)
